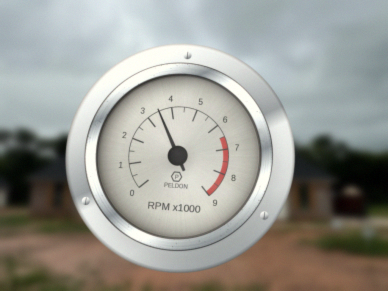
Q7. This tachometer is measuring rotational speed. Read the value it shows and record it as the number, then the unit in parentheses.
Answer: 3500 (rpm)
